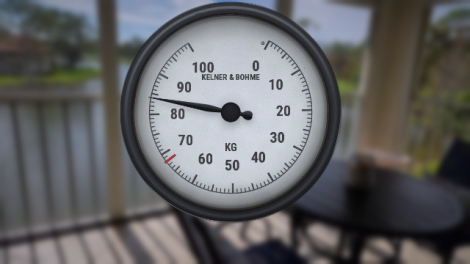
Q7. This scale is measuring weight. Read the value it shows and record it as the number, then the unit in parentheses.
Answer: 84 (kg)
